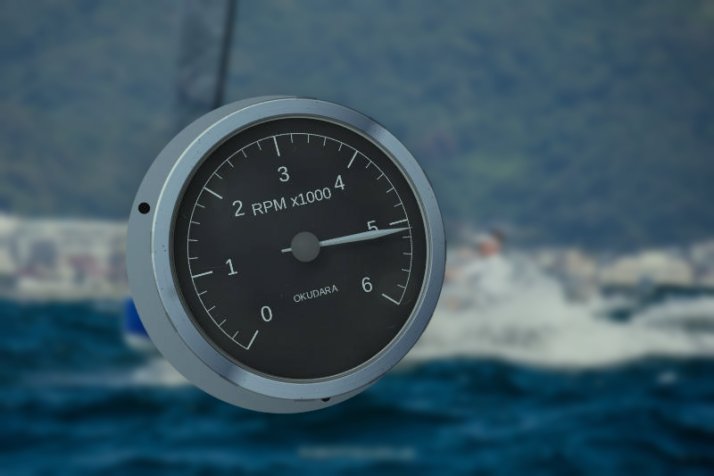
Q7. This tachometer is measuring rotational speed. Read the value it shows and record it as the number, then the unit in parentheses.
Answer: 5100 (rpm)
